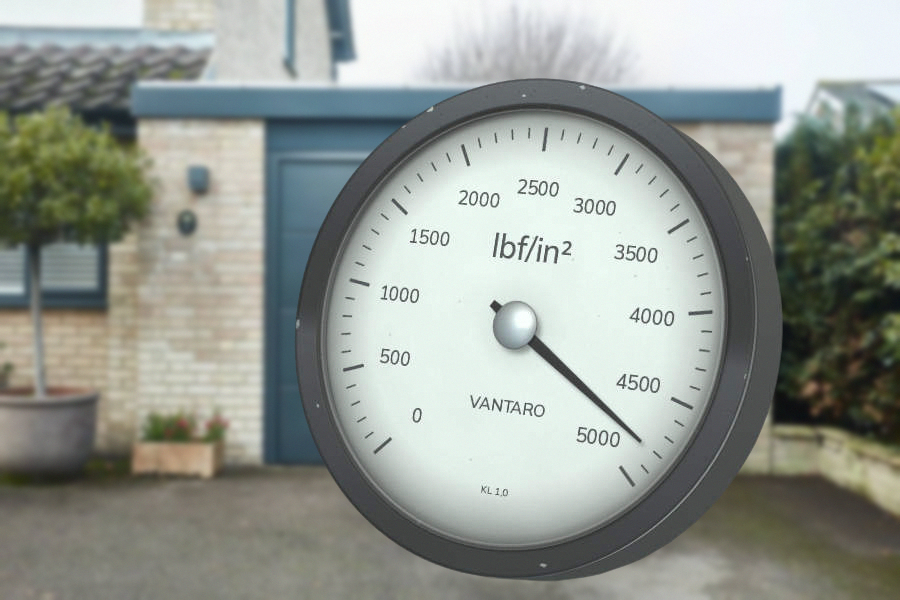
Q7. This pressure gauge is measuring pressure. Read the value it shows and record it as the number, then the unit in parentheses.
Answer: 4800 (psi)
